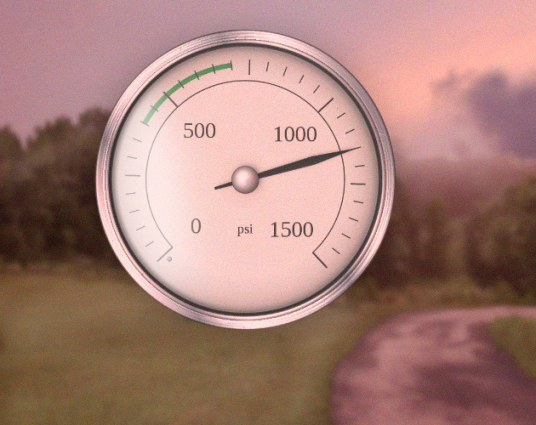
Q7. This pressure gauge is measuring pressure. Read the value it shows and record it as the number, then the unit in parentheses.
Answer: 1150 (psi)
